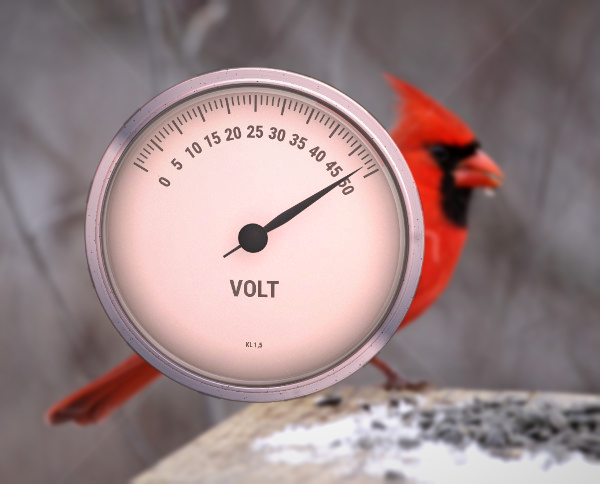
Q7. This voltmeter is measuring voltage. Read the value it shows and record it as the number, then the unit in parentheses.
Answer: 48 (V)
